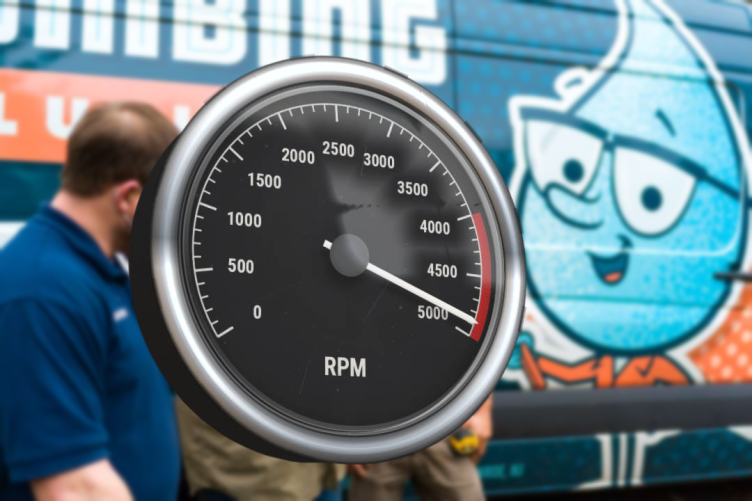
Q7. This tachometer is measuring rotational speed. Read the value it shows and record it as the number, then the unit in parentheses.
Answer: 4900 (rpm)
